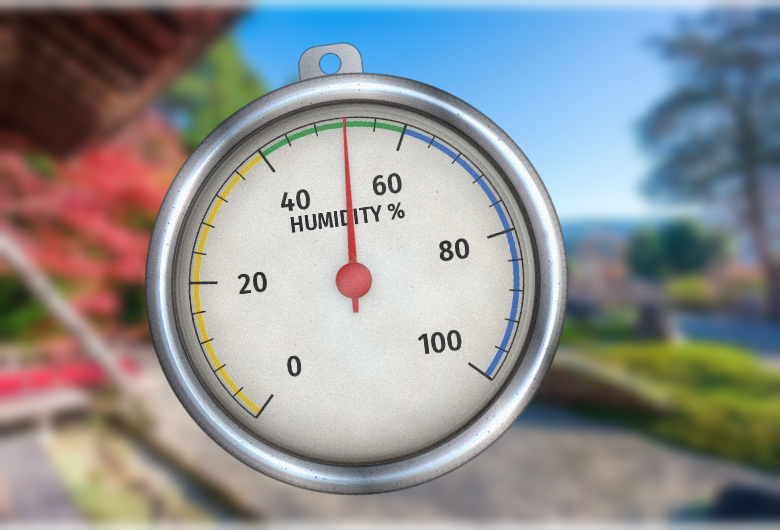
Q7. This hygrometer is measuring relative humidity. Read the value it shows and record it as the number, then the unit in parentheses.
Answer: 52 (%)
